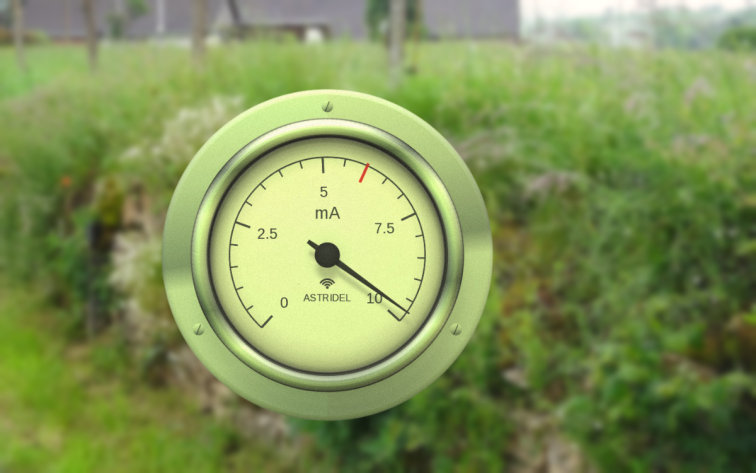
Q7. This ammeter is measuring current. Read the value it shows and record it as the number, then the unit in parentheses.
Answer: 9.75 (mA)
